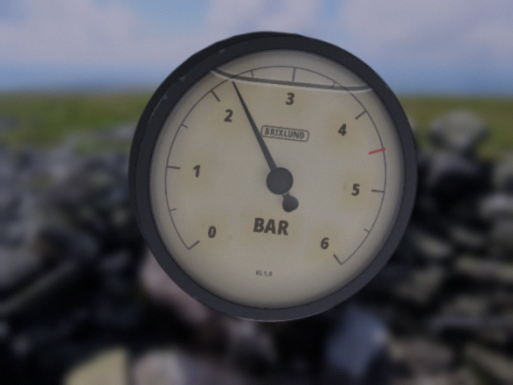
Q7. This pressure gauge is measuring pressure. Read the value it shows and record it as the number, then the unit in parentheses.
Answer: 2.25 (bar)
